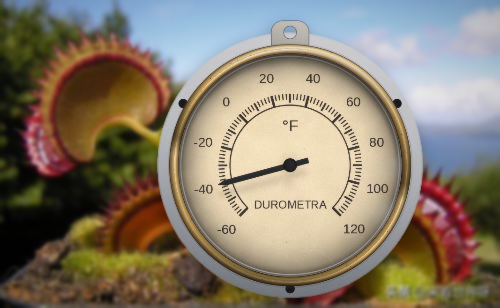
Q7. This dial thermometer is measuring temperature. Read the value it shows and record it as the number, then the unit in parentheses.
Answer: -40 (°F)
